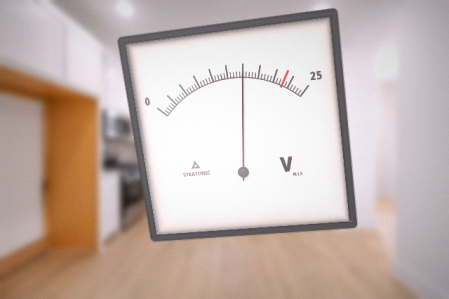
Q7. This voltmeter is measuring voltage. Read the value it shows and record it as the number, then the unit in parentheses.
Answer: 15 (V)
